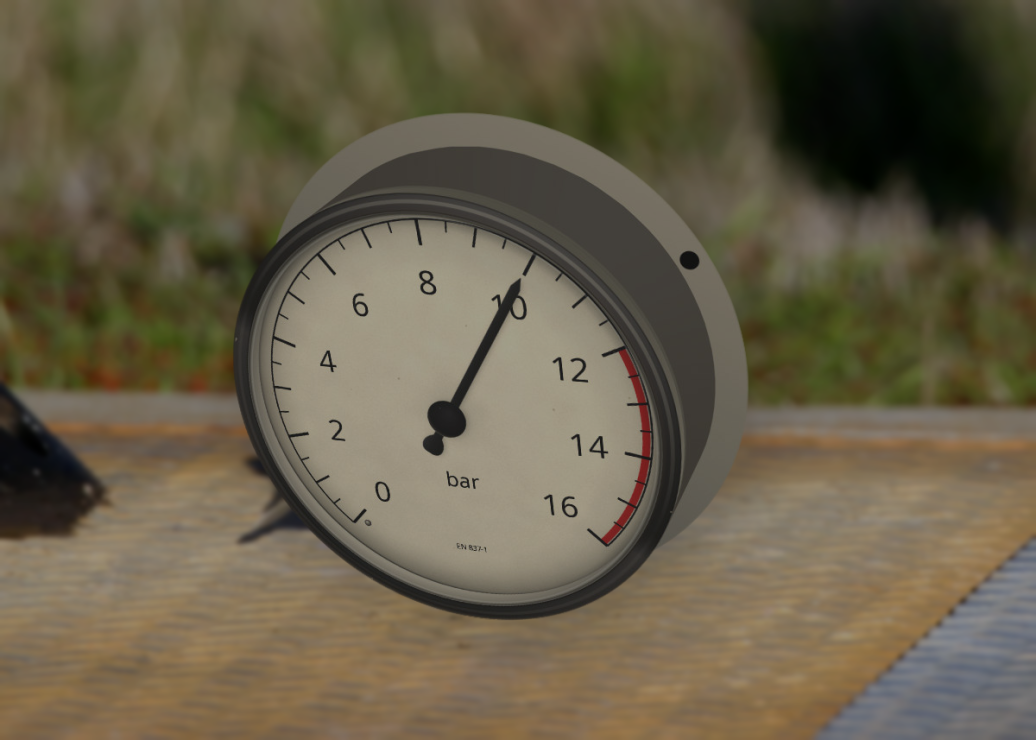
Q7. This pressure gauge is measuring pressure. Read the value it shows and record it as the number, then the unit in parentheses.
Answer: 10 (bar)
